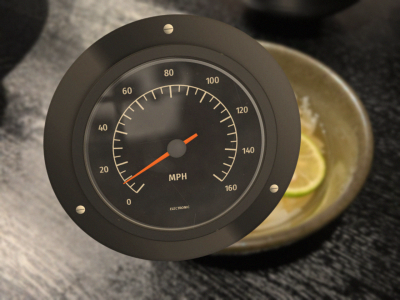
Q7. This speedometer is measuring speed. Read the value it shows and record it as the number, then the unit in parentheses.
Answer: 10 (mph)
